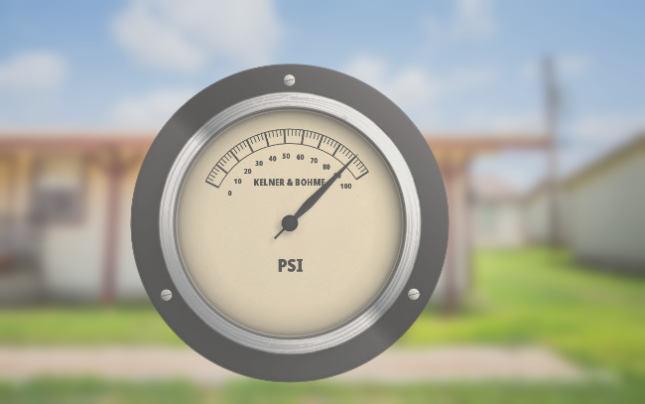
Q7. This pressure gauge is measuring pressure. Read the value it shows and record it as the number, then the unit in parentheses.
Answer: 90 (psi)
